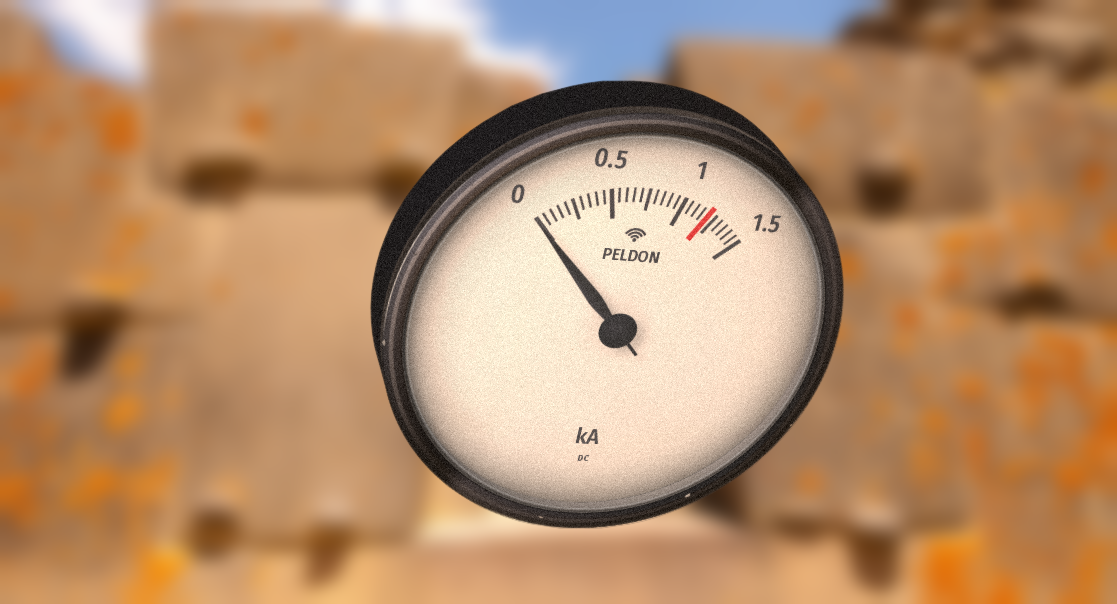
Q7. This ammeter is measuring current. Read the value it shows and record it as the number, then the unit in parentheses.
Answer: 0 (kA)
